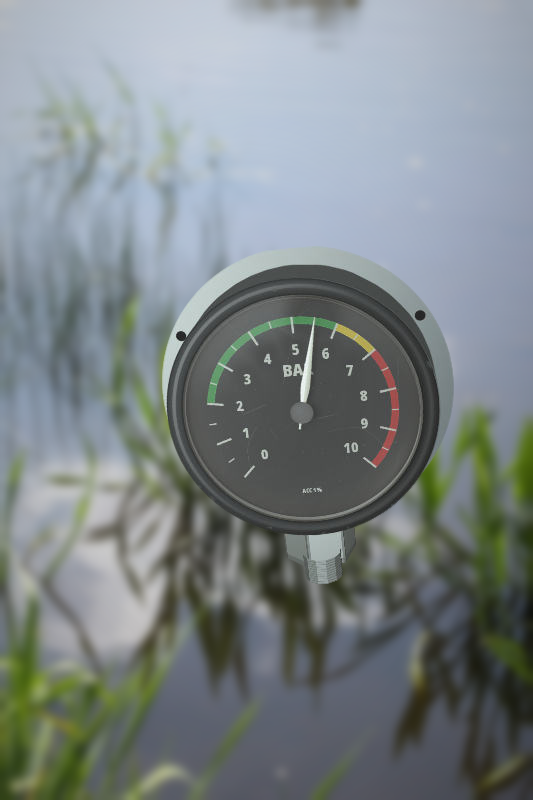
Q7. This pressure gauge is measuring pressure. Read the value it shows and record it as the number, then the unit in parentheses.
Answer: 5.5 (bar)
